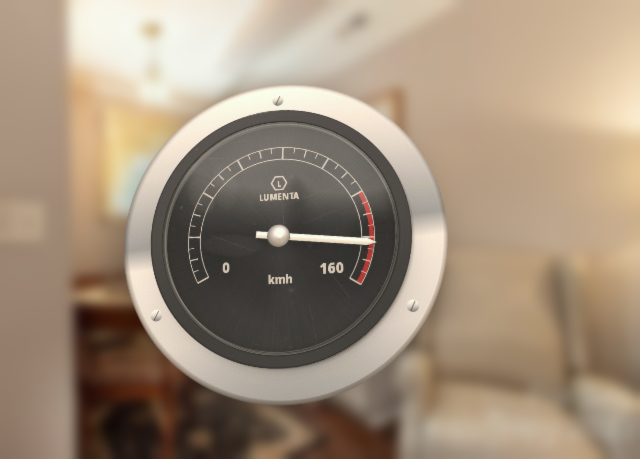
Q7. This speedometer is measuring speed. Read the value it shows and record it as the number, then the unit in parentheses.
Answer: 142.5 (km/h)
